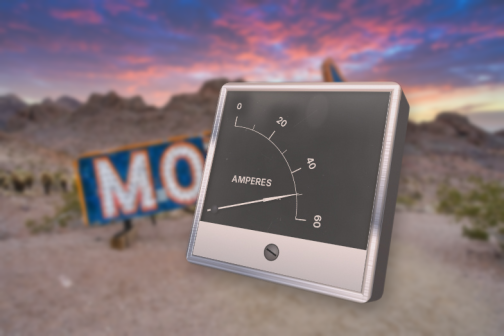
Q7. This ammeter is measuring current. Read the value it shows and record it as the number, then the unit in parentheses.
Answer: 50 (A)
